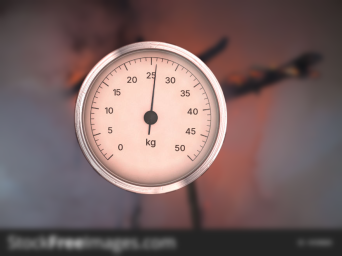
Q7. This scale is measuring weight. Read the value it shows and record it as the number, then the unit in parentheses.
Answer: 26 (kg)
